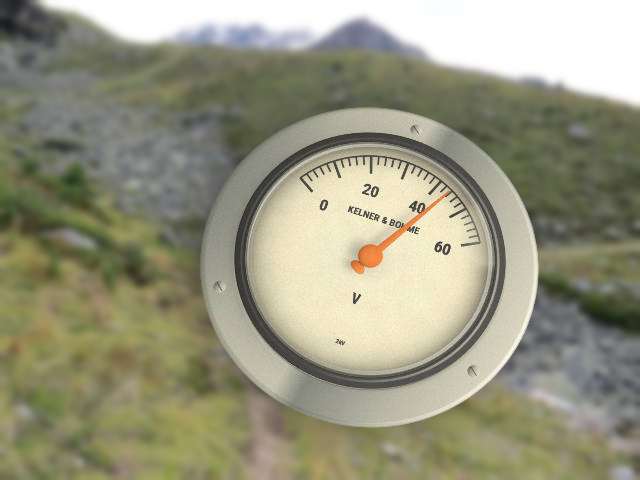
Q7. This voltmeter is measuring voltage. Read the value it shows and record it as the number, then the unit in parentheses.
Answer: 44 (V)
